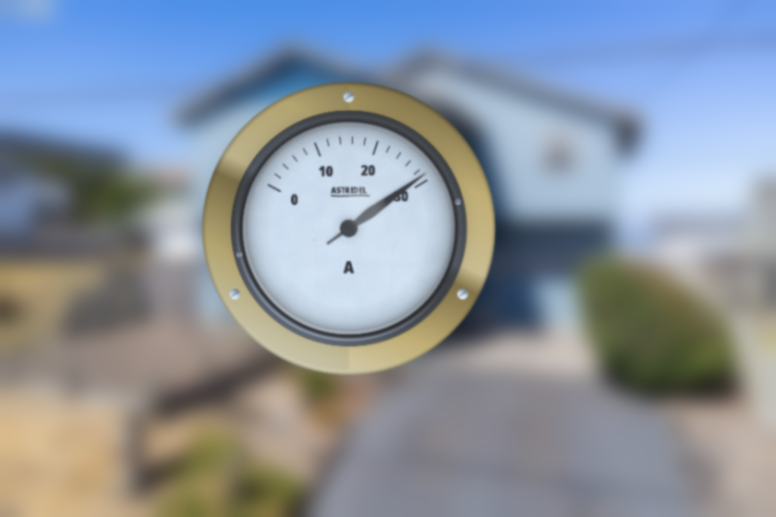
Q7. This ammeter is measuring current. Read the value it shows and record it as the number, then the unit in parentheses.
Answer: 29 (A)
